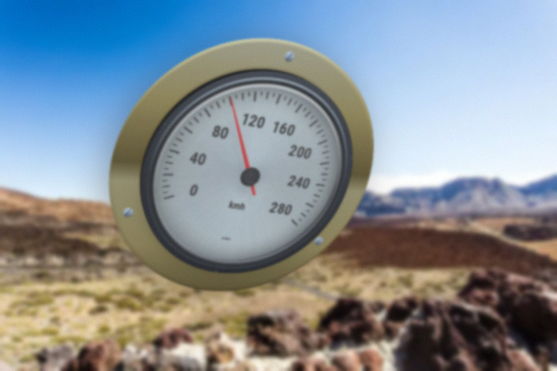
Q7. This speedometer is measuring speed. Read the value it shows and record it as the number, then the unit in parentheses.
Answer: 100 (km/h)
